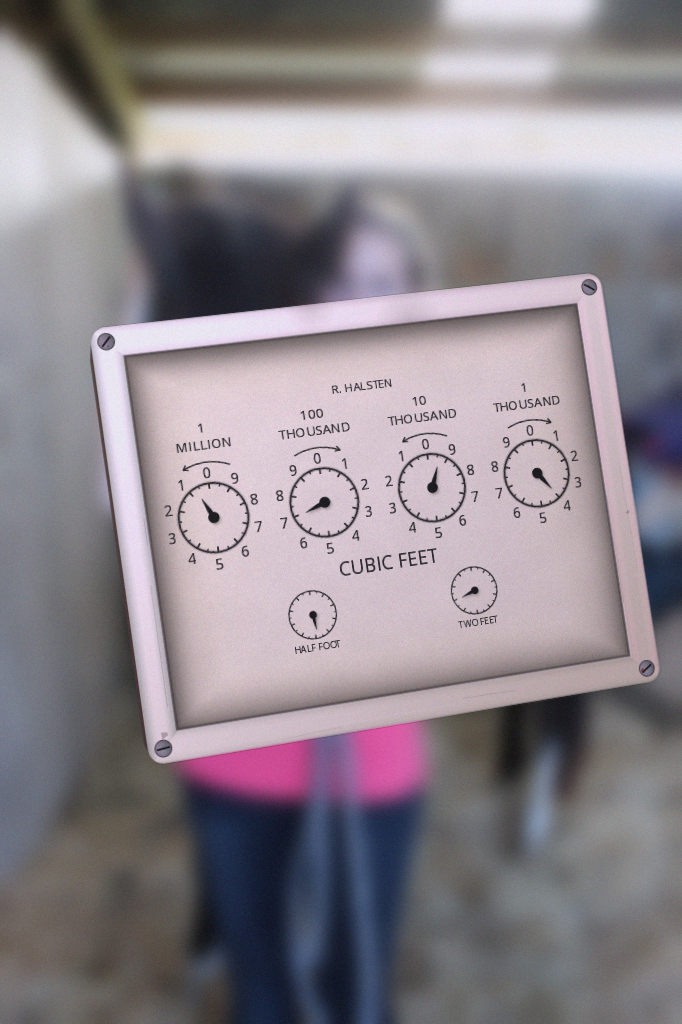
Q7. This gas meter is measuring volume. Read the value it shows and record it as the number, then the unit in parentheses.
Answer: 69400 (ft³)
